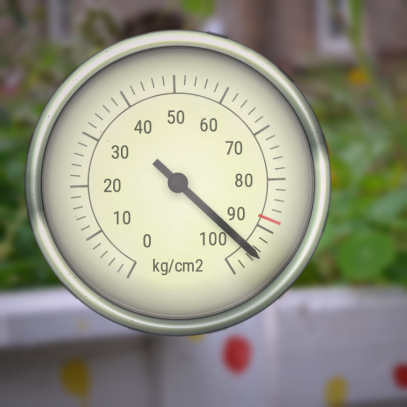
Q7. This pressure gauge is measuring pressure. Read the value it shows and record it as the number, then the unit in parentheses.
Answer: 95 (kg/cm²)
